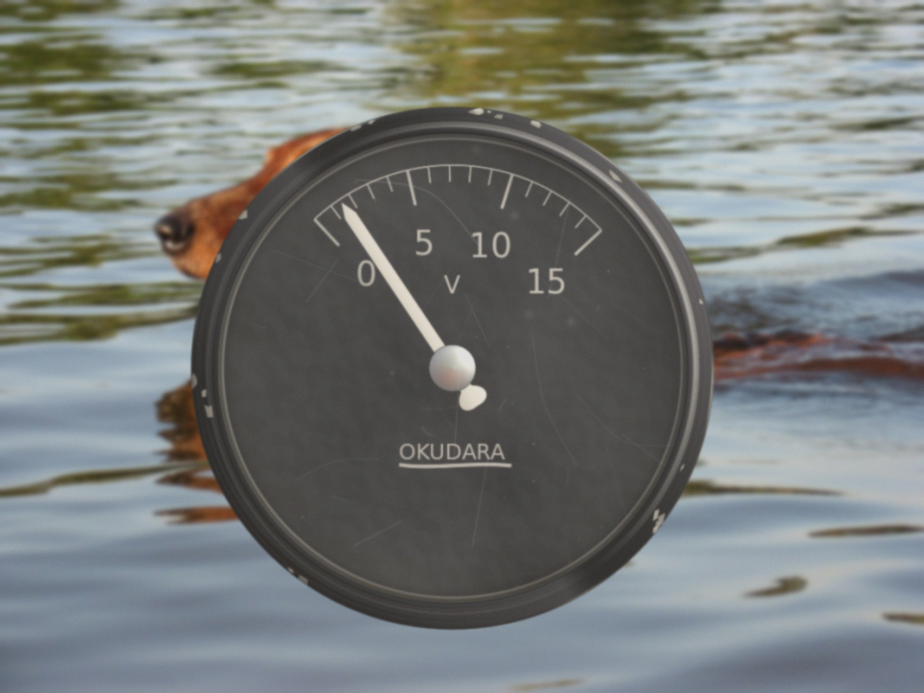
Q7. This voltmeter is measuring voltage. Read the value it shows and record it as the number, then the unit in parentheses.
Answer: 1.5 (V)
